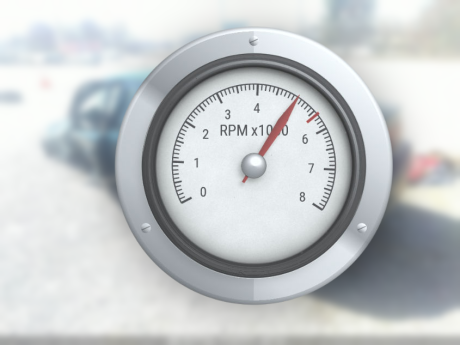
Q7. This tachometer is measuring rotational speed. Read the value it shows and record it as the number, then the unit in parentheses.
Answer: 5000 (rpm)
